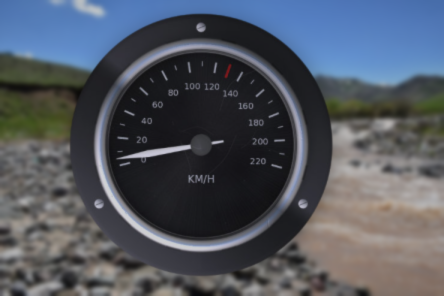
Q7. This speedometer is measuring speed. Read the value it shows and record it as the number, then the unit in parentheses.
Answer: 5 (km/h)
